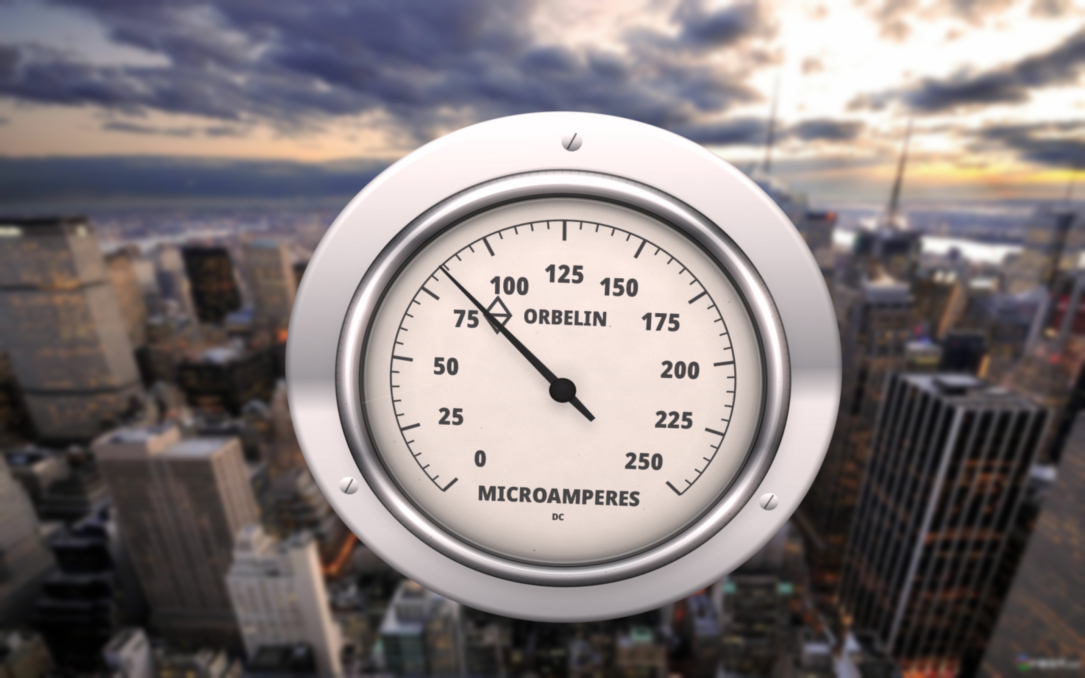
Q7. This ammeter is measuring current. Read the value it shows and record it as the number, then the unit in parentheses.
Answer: 85 (µA)
